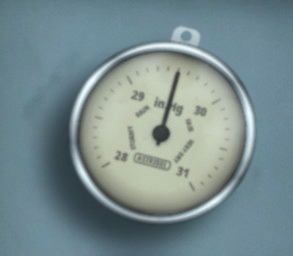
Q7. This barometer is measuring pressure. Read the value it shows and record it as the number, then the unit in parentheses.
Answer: 29.5 (inHg)
